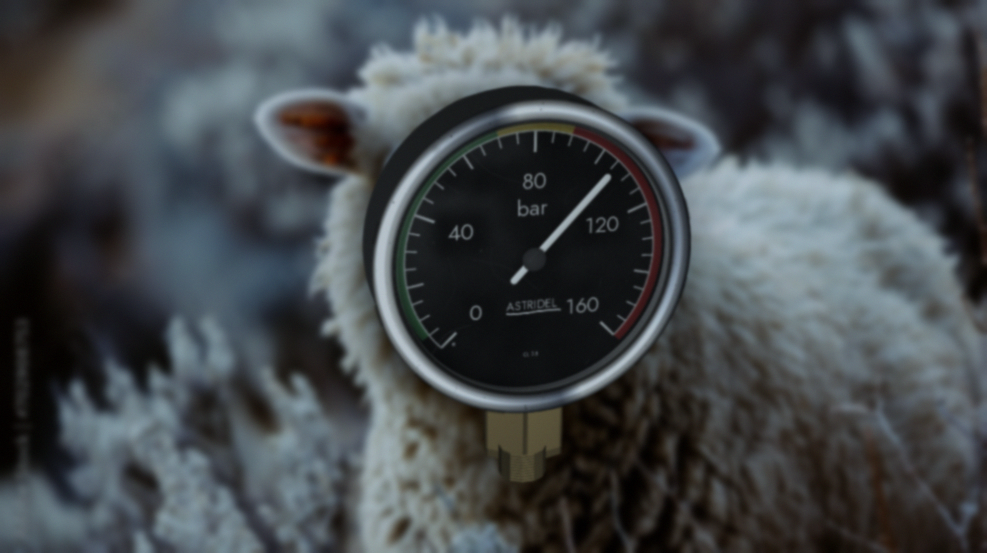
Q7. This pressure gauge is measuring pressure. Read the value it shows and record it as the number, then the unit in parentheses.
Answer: 105 (bar)
